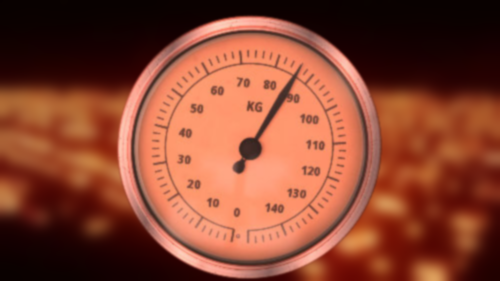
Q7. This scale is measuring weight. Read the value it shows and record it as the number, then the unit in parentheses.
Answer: 86 (kg)
